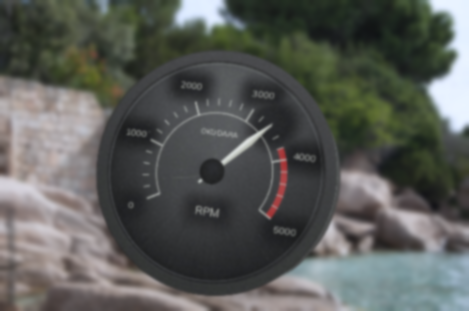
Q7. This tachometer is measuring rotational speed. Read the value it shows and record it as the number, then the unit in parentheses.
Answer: 3400 (rpm)
